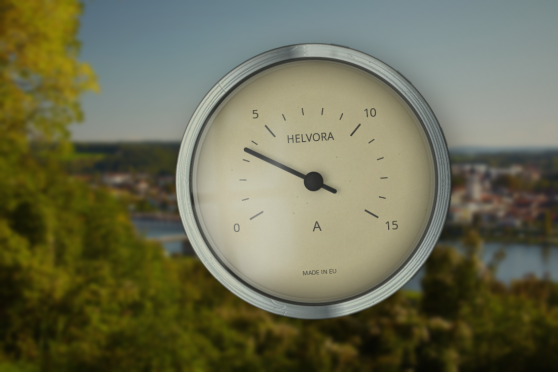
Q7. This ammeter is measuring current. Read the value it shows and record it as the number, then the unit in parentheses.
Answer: 3.5 (A)
